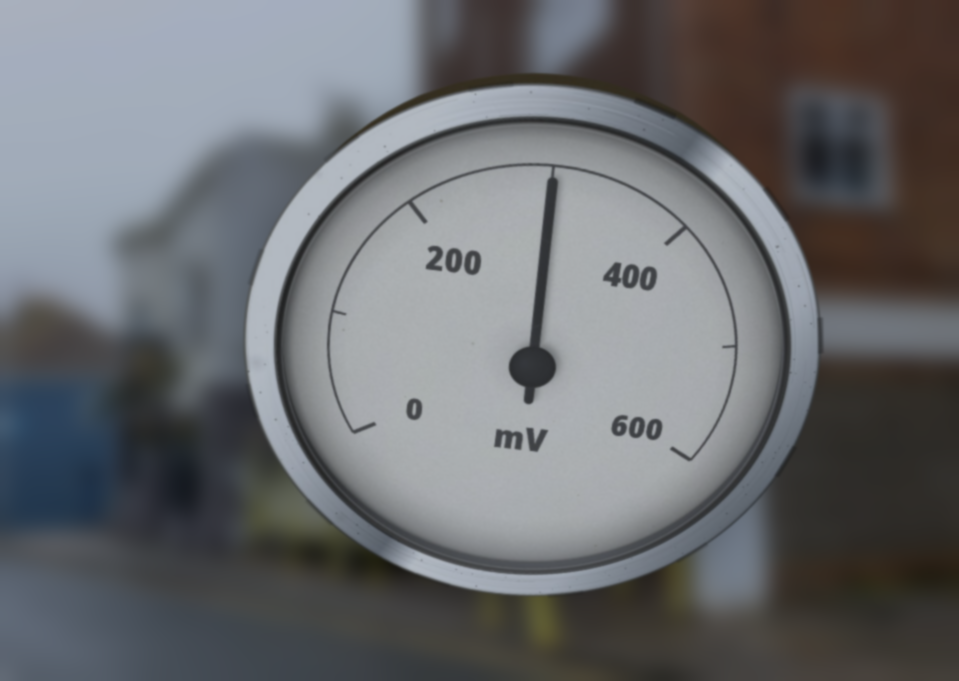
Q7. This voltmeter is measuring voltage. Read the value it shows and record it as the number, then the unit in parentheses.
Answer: 300 (mV)
